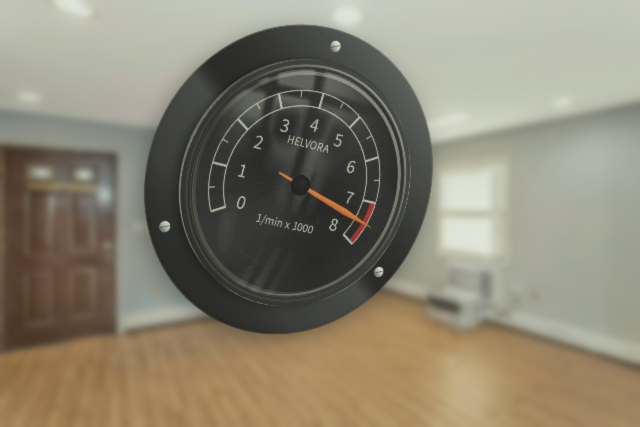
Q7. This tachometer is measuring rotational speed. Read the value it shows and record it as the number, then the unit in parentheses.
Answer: 7500 (rpm)
